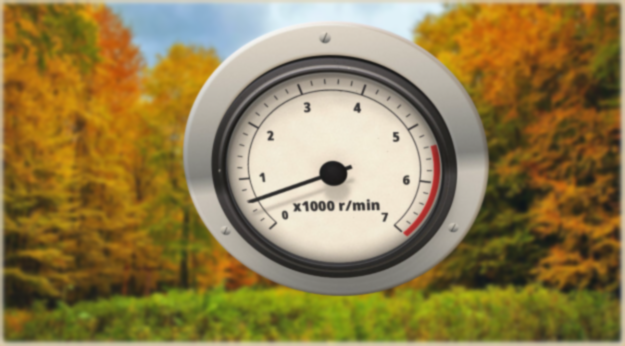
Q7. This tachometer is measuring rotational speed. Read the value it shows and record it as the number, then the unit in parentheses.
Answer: 600 (rpm)
